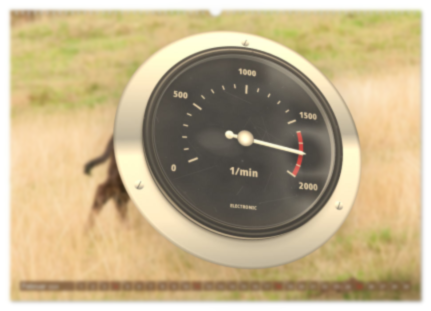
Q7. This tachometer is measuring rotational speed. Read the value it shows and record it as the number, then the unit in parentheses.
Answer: 1800 (rpm)
